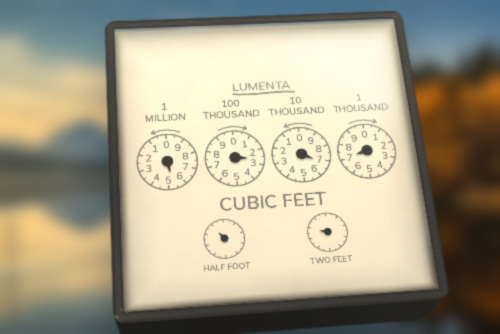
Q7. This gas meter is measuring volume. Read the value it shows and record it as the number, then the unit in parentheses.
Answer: 526700 (ft³)
